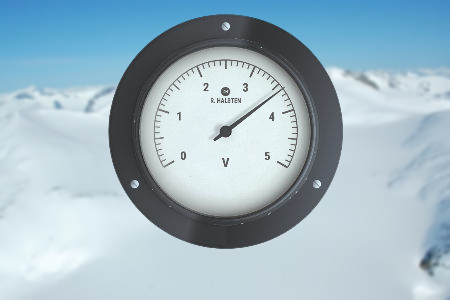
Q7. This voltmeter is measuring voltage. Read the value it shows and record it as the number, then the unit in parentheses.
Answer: 3.6 (V)
